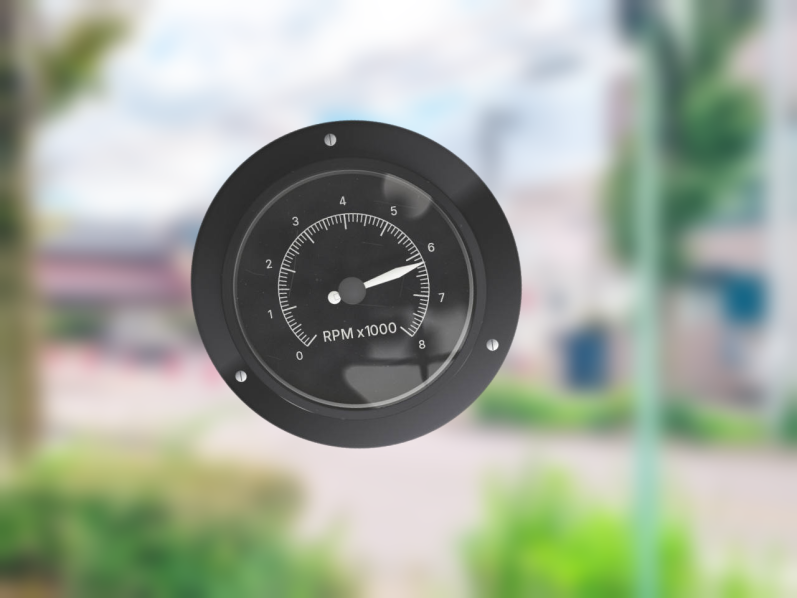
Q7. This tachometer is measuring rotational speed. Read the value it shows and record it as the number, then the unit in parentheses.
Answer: 6200 (rpm)
